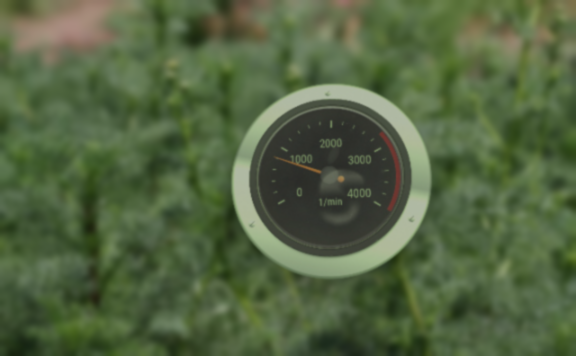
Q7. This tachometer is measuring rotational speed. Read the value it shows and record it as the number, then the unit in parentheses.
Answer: 800 (rpm)
